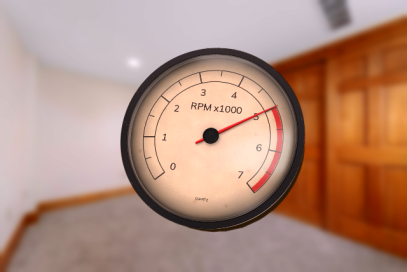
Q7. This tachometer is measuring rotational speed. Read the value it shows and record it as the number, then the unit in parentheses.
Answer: 5000 (rpm)
